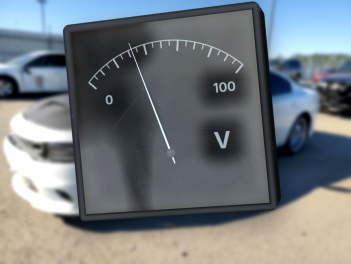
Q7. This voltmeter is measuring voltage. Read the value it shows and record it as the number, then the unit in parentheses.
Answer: 32.5 (V)
